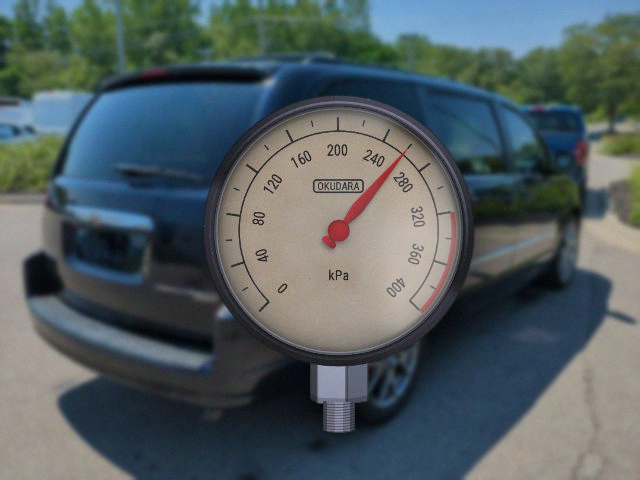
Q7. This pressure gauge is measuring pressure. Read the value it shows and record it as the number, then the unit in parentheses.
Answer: 260 (kPa)
